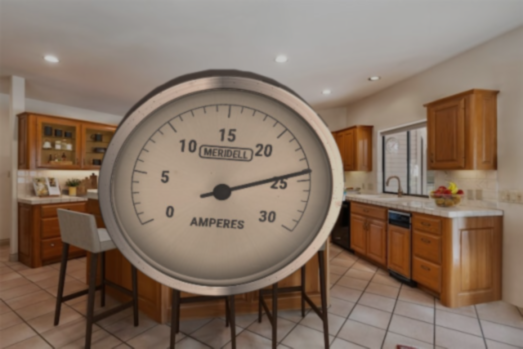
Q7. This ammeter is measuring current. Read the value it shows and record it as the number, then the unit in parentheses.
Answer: 24 (A)
